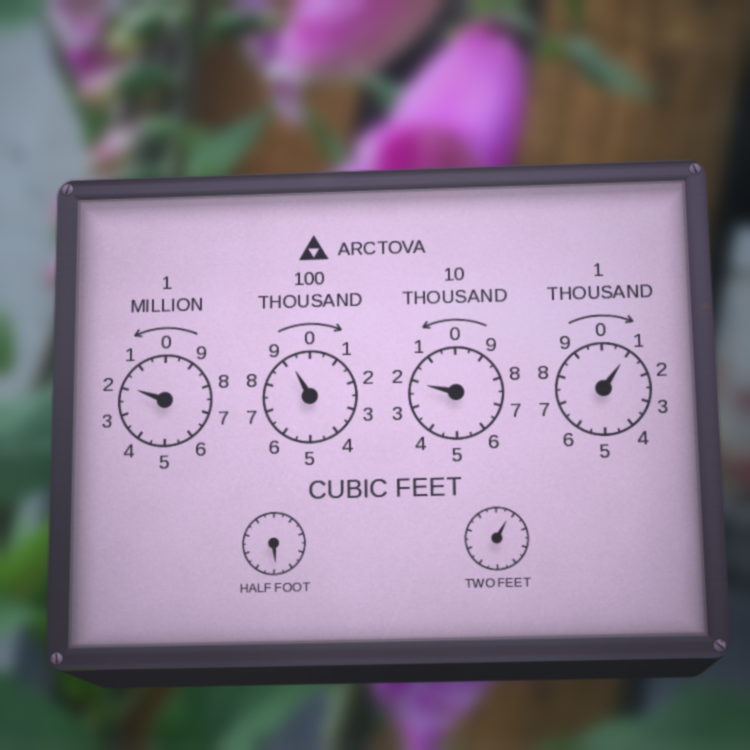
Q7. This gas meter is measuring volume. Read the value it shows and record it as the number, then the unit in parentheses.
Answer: 192100 (ft³)
